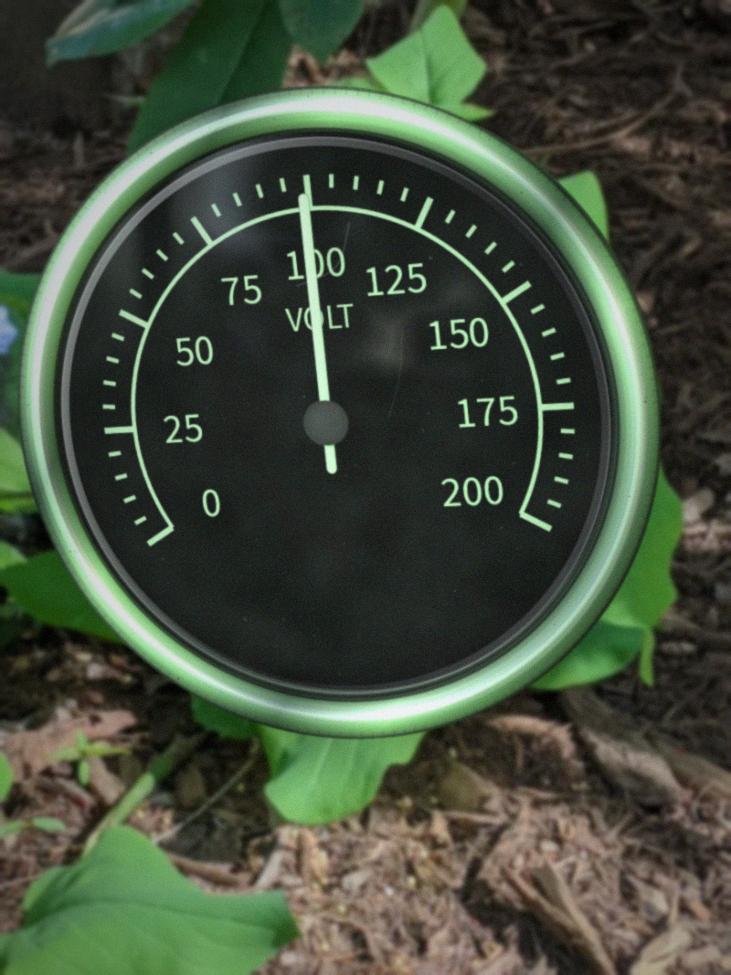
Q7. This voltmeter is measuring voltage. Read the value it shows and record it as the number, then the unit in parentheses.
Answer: 100 (V)
